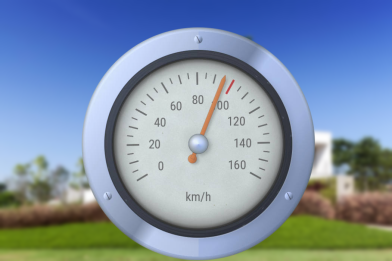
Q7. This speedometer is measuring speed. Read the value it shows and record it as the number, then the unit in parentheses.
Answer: 95 (km/h)
